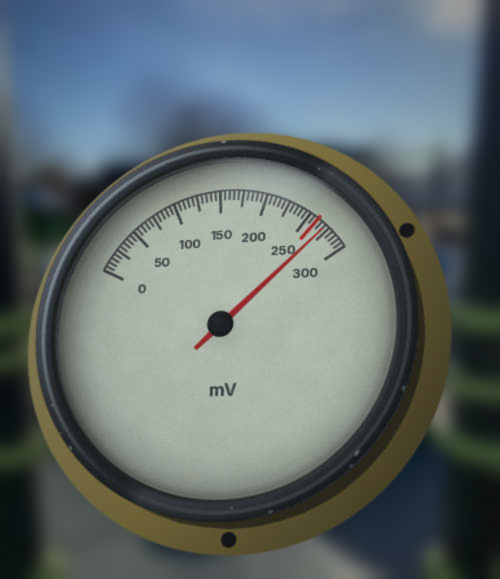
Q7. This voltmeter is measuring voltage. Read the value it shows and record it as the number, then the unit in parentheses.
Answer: 275 (mV)
